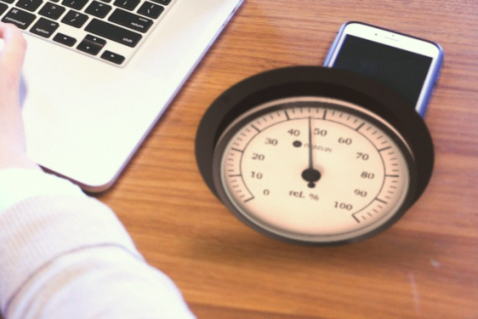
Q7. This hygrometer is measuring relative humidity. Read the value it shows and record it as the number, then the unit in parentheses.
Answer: 46 (%)
